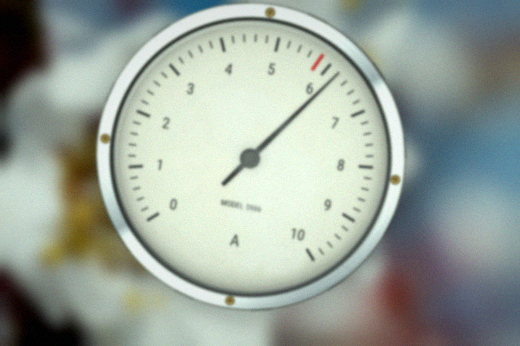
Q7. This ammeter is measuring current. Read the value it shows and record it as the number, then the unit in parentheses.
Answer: 6.2 (A)
